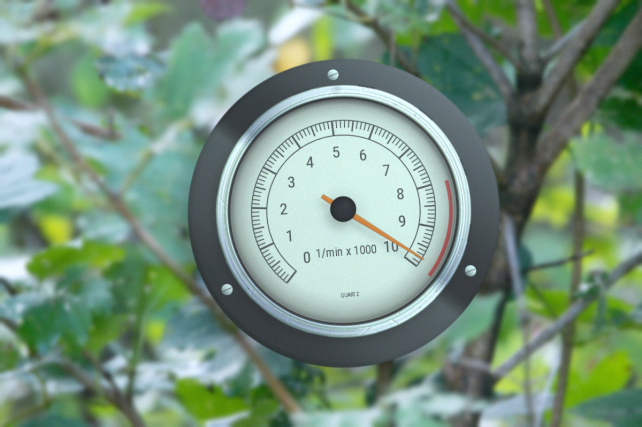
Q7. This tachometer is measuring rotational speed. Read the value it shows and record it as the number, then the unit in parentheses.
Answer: 9800 (rpm)
